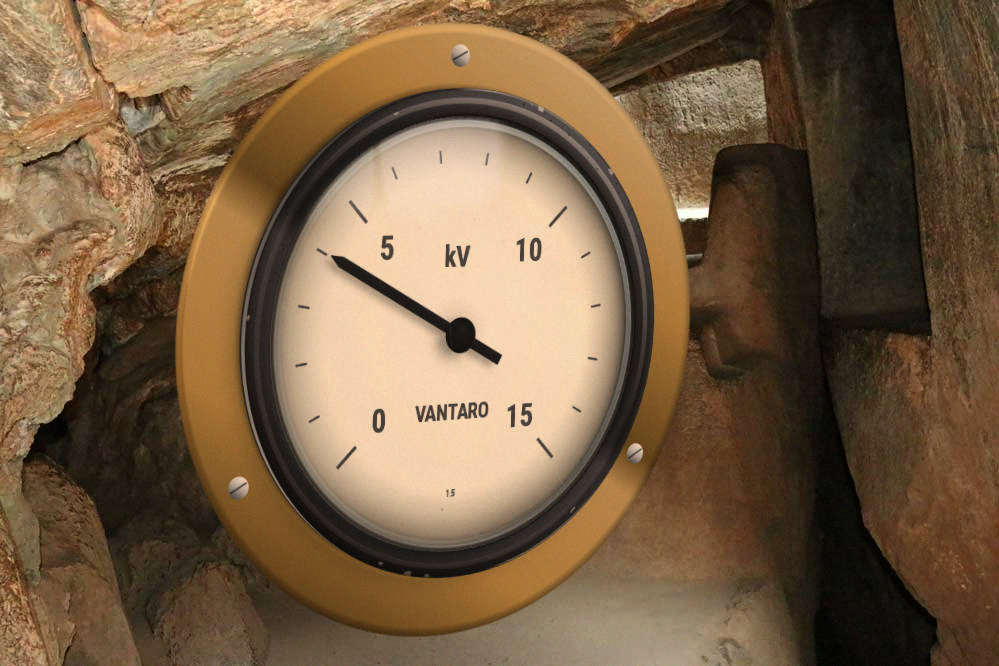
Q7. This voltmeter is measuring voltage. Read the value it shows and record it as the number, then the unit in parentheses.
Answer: 4 (kV)
